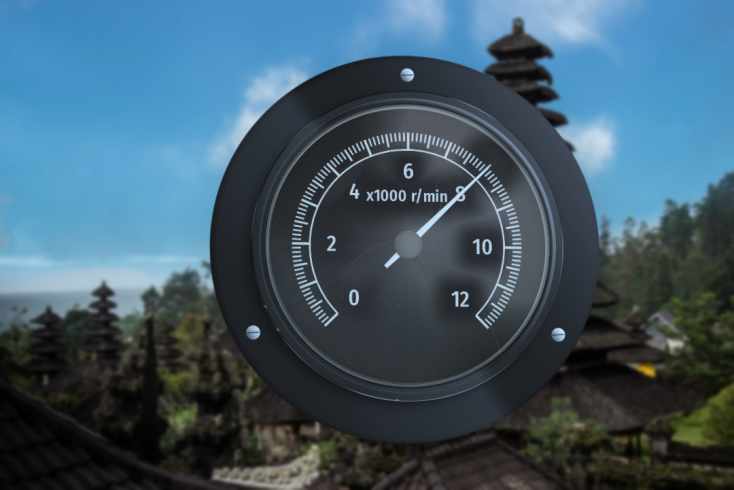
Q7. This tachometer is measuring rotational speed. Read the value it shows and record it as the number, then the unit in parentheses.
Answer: 8000 (rpm)
